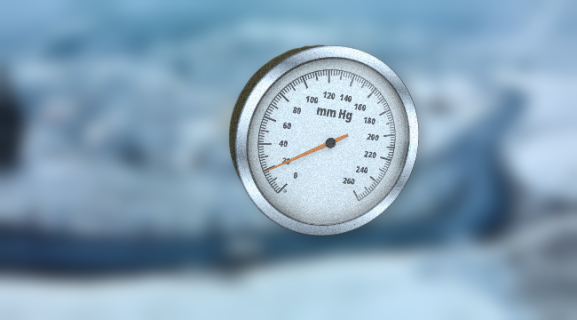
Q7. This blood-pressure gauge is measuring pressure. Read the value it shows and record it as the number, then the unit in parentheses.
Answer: 20 (mmHg)
